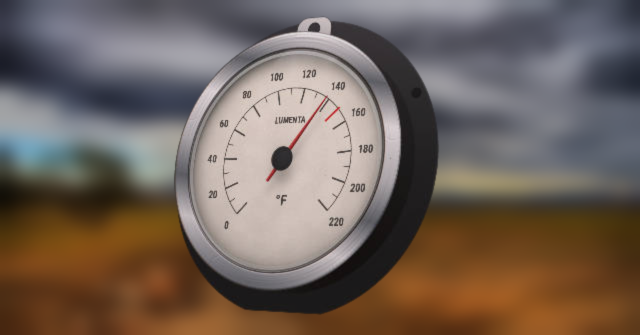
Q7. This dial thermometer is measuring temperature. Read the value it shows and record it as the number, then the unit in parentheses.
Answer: 140 (°F)
